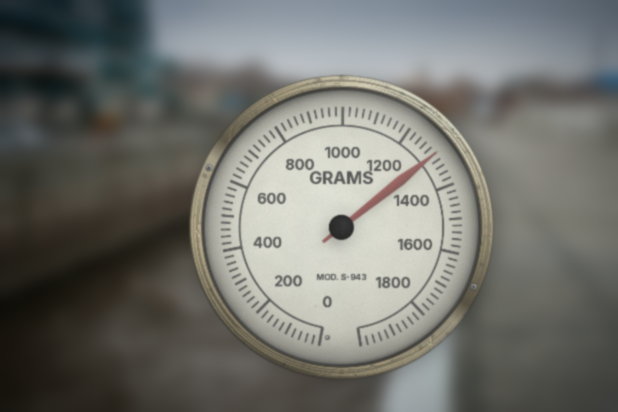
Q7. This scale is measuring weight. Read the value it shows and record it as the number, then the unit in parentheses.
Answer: 1300 (g)
